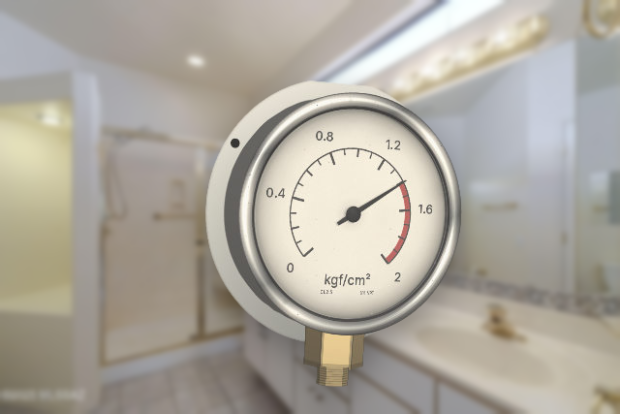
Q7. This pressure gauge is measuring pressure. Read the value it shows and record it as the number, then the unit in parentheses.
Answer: 1.4 (kg/cm²)
